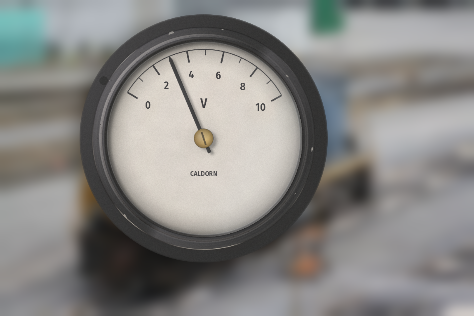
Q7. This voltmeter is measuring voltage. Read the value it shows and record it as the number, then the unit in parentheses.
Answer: 3 (V)
